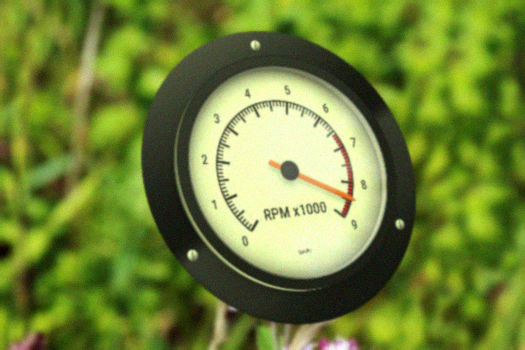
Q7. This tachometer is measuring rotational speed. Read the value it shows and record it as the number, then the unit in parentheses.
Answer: 8500 (rpm)
